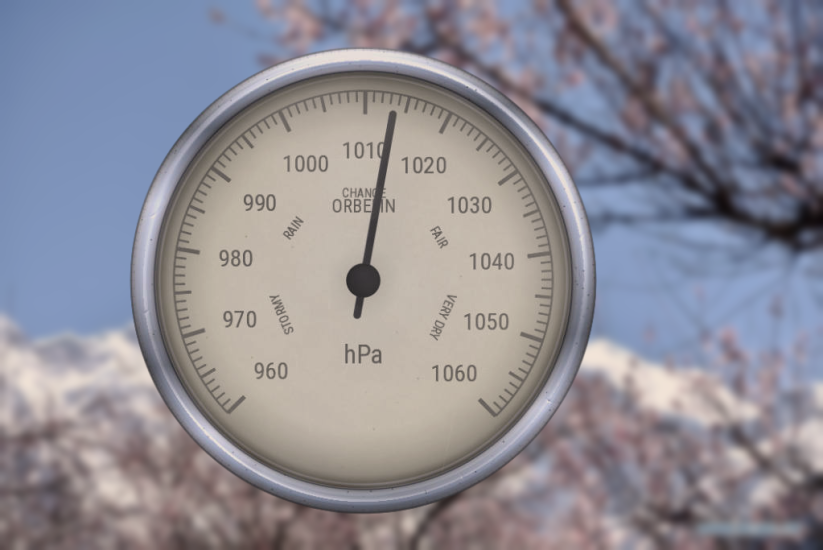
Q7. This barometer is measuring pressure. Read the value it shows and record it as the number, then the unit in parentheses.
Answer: 1013.5 (hPa)
